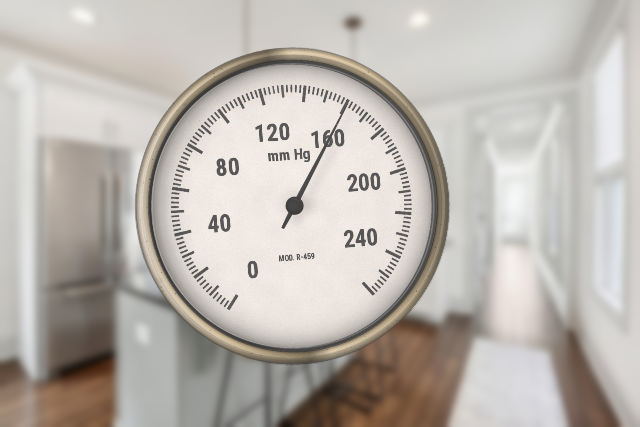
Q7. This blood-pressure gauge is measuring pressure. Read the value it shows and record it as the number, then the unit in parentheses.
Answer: 160 (mmHg)
